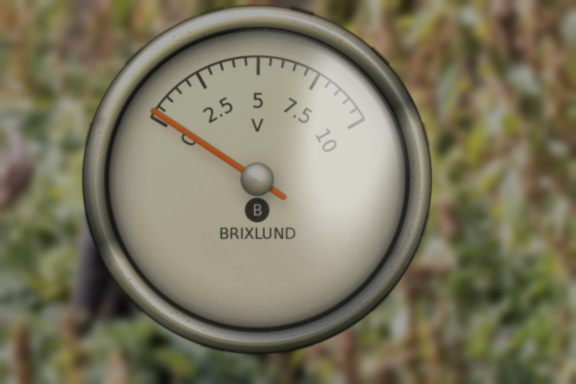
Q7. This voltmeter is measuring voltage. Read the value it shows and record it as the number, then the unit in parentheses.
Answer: 0.25 (V)
